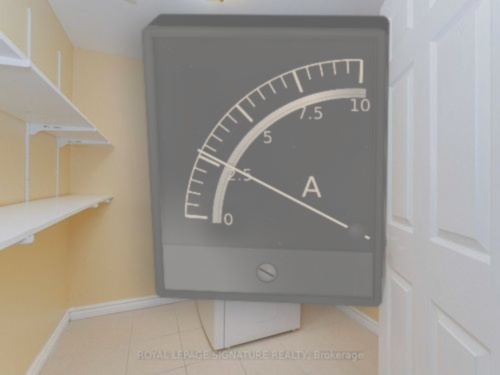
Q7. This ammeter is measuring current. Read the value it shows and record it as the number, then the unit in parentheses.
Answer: 2.75 (A)
